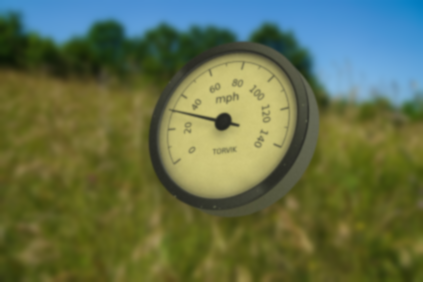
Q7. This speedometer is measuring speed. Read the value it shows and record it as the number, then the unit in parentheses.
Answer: 30 (mph)
